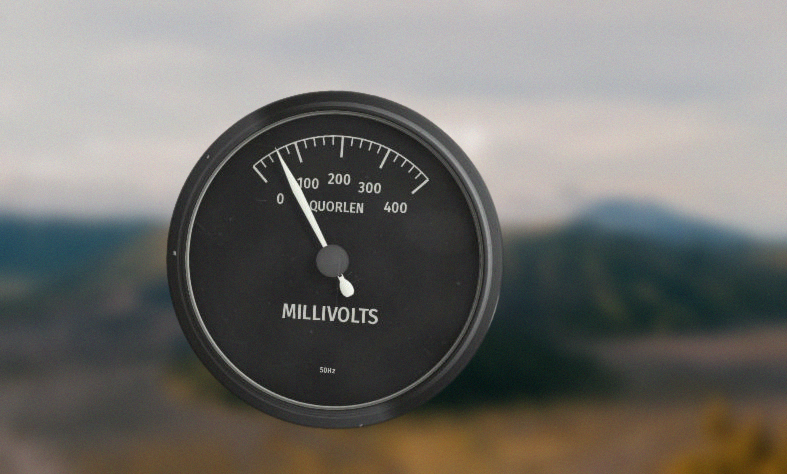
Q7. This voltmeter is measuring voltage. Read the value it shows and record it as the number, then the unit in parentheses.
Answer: 60 (mV)
